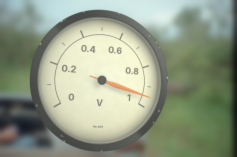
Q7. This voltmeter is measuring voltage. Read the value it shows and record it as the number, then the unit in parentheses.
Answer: 0.95 (V)
